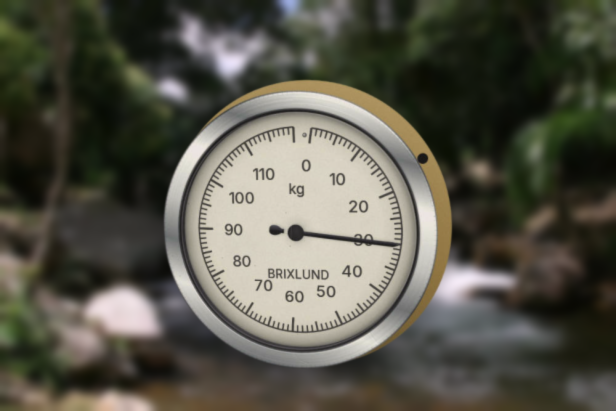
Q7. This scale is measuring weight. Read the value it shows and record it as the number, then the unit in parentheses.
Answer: 30 (kg)
